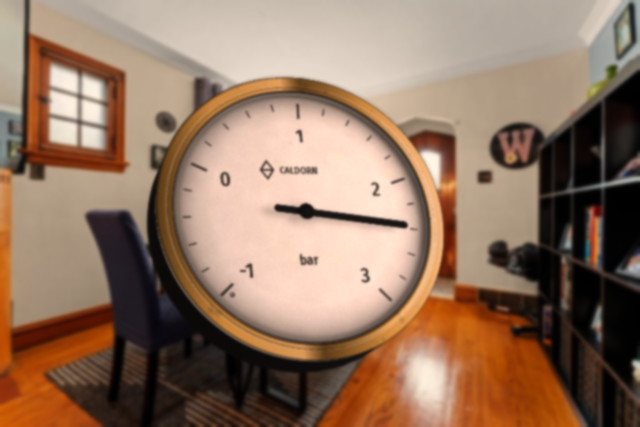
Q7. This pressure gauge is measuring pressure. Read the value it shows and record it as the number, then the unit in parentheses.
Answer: 2.4 (bar)
